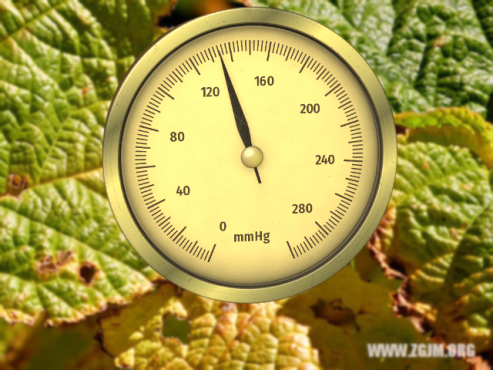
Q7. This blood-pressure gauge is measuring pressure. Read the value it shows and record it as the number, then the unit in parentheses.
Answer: 134 (mmHg)
